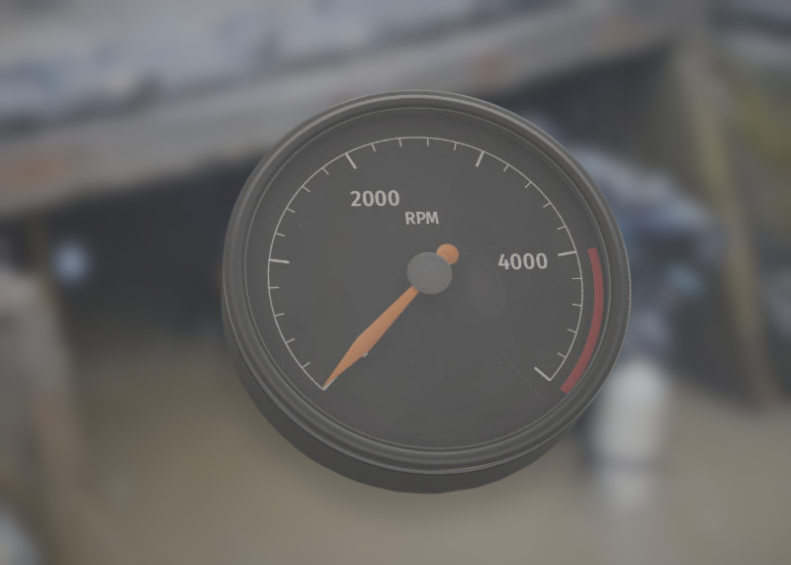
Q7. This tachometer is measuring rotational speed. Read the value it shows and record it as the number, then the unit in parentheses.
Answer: 0 (rpm)
